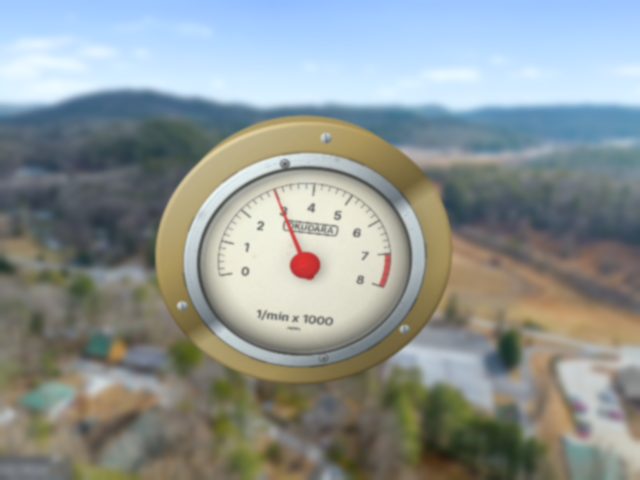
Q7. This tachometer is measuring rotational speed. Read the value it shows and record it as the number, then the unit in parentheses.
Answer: 3000 (rpm)
